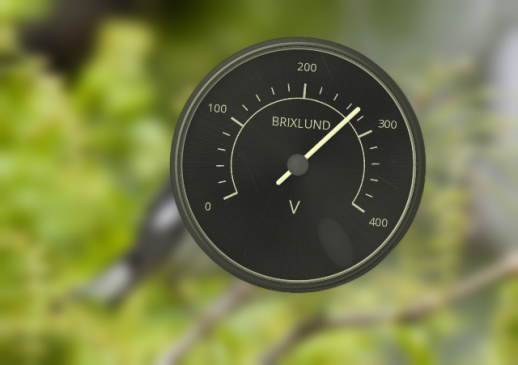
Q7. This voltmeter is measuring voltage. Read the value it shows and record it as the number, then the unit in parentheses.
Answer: 270 (V)
